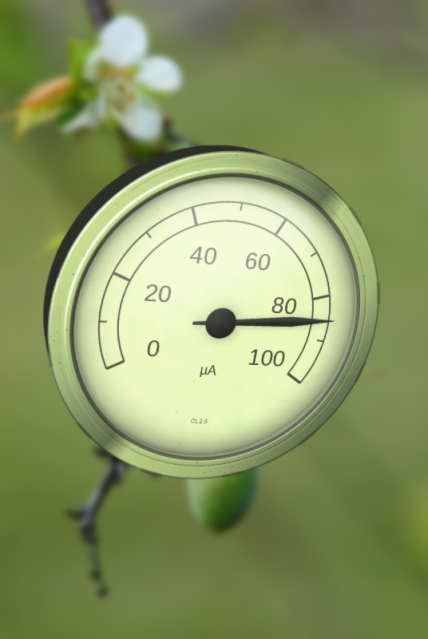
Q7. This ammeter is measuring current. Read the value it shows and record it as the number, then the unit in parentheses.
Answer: 85 (µA)
